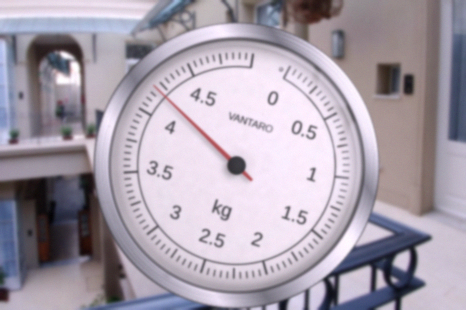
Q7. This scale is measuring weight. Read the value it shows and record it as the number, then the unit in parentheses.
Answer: 4.2 (kg)
